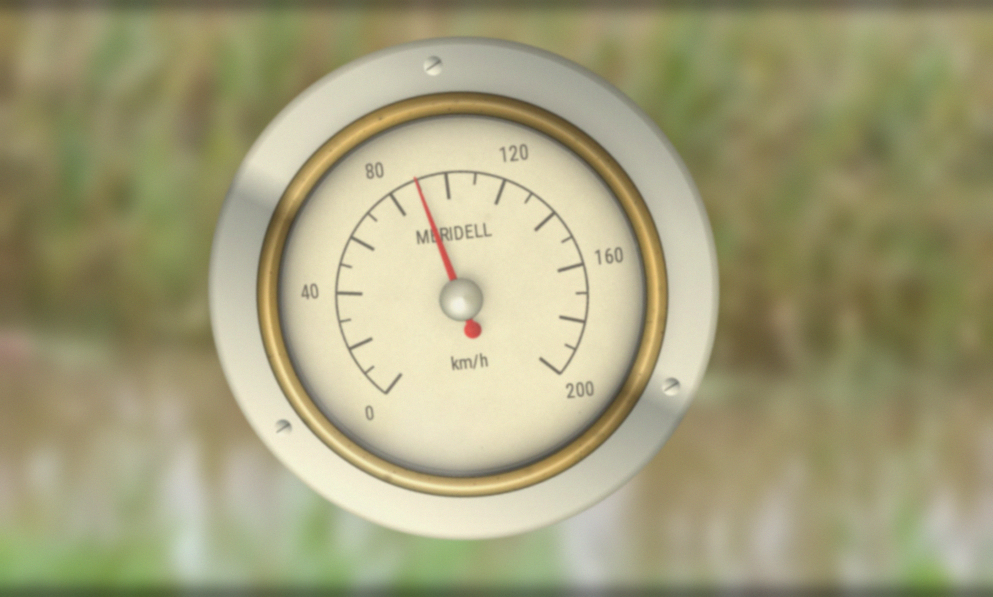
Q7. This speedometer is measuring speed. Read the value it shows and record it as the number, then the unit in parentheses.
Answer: 90 (km/h)
